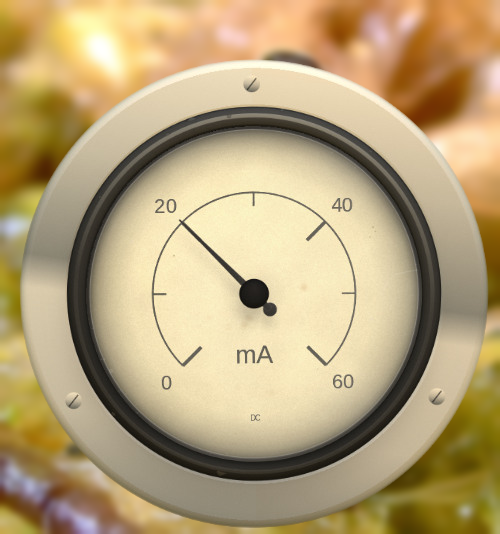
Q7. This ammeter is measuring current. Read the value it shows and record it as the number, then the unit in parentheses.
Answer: 20 (mA)
